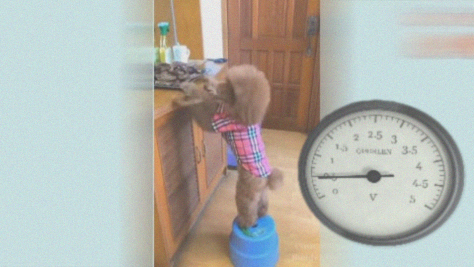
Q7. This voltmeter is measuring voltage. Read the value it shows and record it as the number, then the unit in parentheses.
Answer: 0.5 (V)
